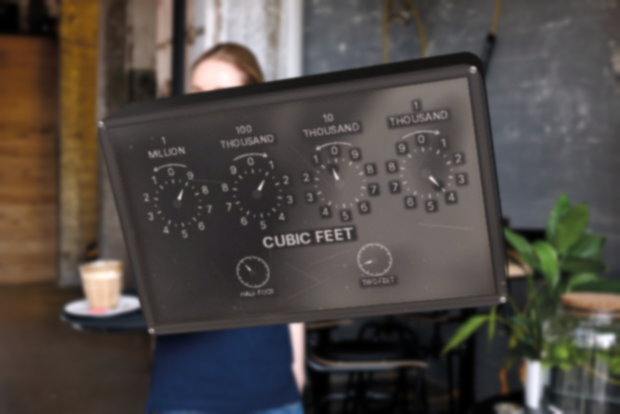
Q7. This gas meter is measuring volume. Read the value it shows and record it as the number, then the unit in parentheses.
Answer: 910400 (ft³)
